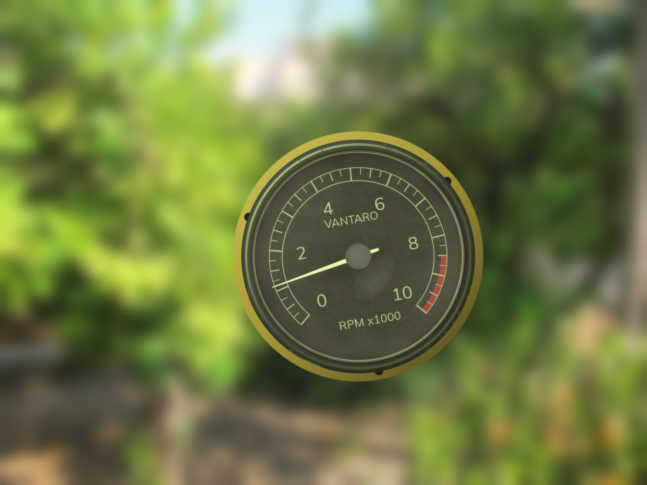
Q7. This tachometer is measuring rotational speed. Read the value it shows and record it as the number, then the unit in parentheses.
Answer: 1125 (rpm)
